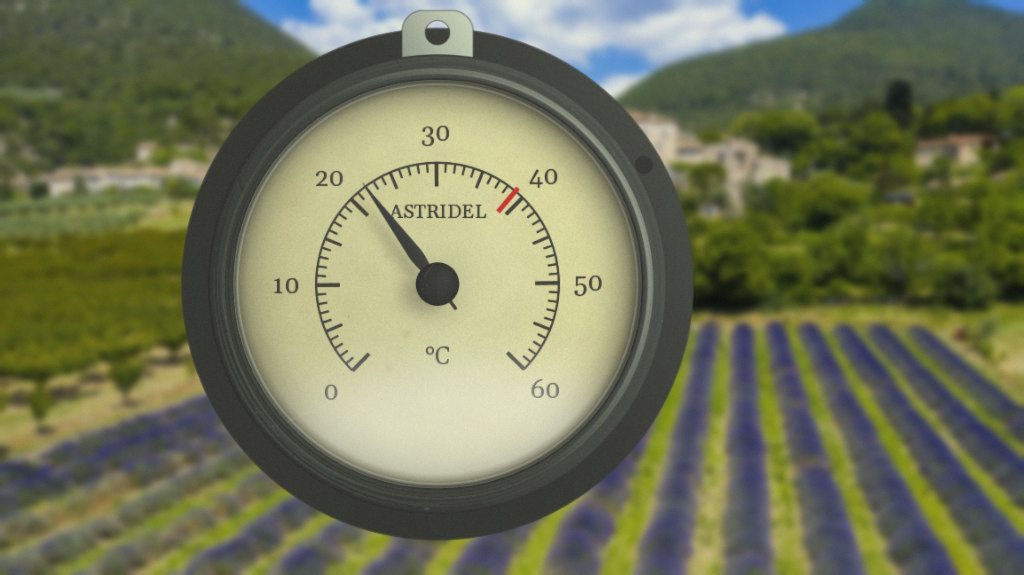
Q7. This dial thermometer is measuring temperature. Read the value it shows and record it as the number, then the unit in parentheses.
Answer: 22 (°C)
